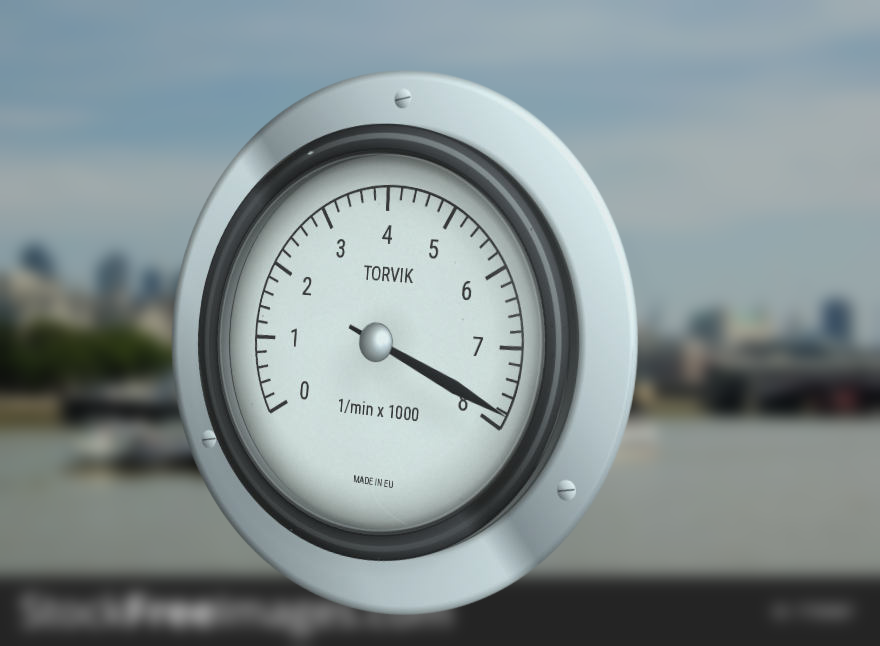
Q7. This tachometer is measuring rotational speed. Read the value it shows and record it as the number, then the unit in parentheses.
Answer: 7800 (rpm)
